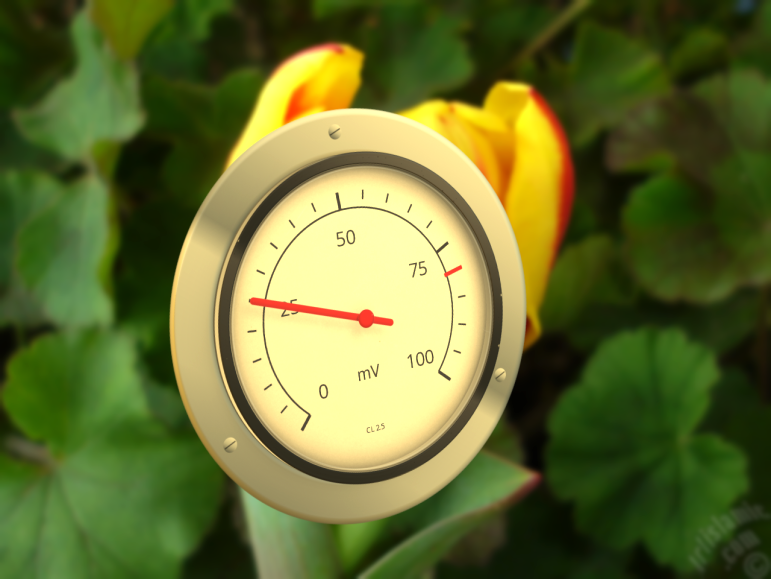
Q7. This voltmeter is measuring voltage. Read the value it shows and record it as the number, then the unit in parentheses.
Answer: 25 (mV)
